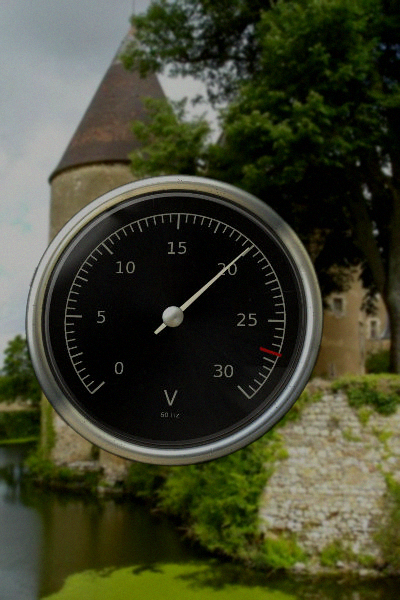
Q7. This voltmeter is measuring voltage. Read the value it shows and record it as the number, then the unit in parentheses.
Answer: 20 (V)
